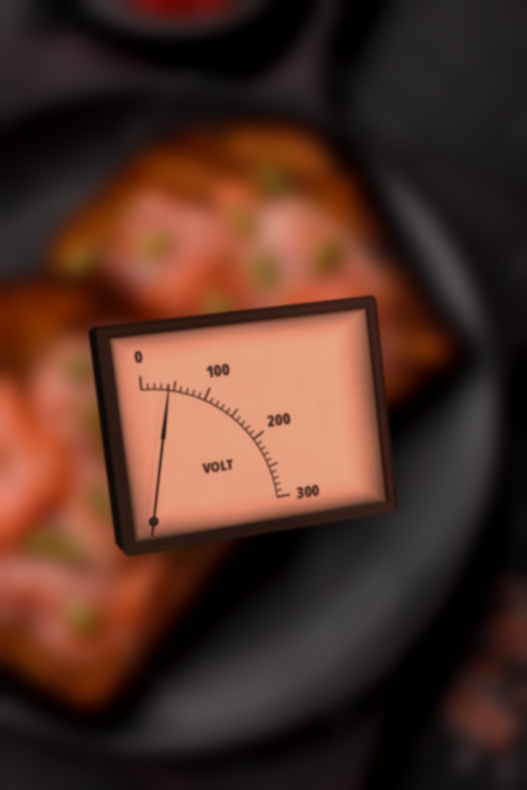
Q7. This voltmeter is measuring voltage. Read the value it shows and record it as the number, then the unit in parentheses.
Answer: 40 (V)
